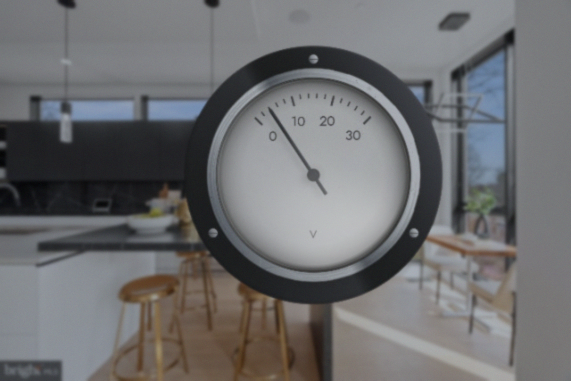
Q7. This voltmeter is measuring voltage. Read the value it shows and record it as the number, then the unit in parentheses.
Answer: 4 (V)
